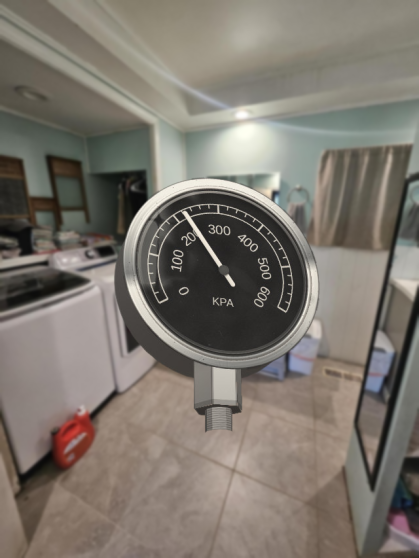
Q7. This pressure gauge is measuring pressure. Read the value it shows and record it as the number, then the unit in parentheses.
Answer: 220 (kPa)
